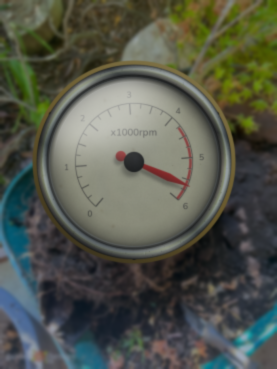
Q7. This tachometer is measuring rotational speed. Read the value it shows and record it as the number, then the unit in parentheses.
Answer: 5625 (rpm)
